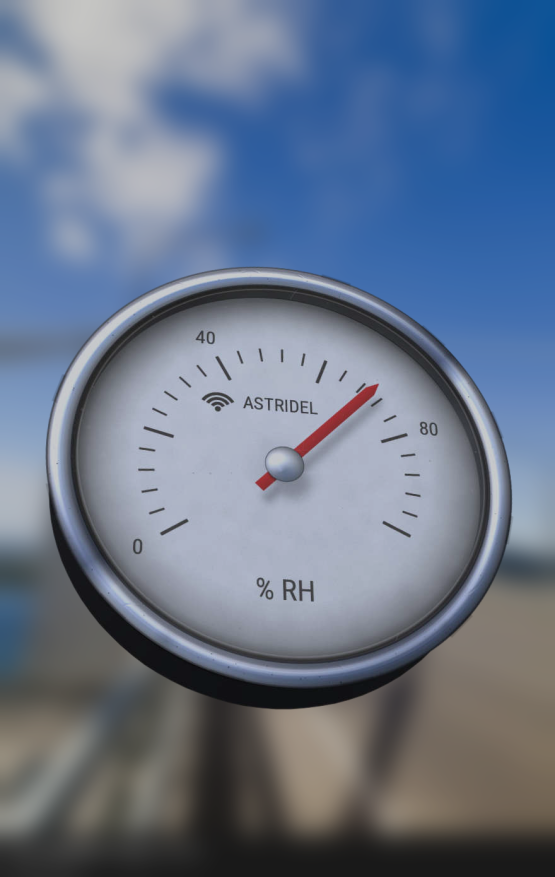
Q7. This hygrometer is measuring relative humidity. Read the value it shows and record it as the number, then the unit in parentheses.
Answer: 70 (%)
